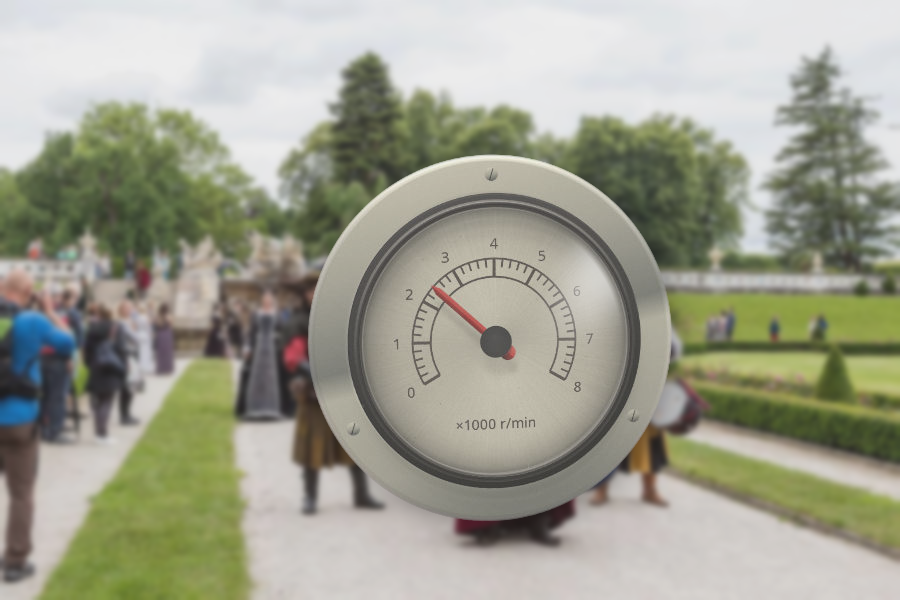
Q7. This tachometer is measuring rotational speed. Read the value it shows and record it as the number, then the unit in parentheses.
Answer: 2400 (rpm)
